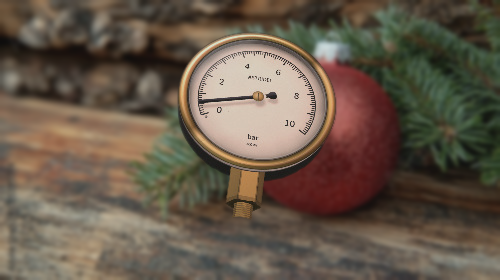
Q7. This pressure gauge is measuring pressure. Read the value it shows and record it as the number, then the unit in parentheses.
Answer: 0.5 (bar)
